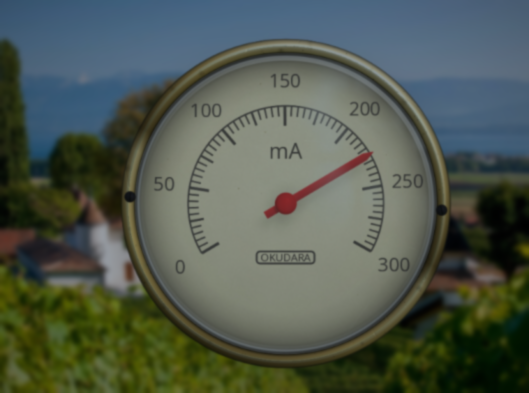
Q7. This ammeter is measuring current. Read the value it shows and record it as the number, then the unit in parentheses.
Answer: 225 (mA)
